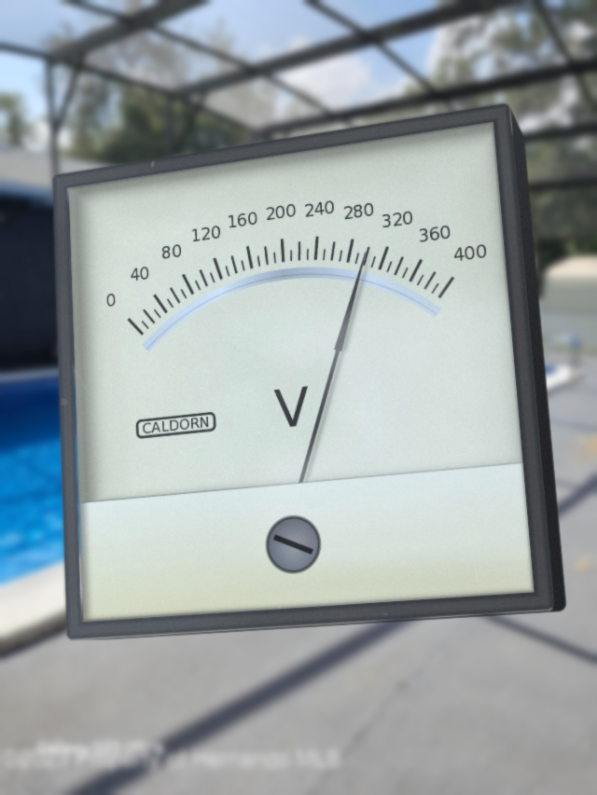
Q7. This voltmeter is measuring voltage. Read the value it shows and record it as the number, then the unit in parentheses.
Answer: 300 (V)
